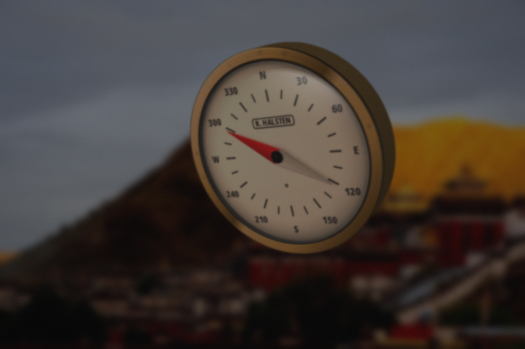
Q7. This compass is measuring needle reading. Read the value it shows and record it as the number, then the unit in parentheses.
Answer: 300 (°)
